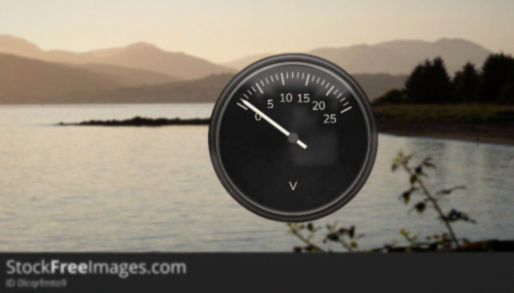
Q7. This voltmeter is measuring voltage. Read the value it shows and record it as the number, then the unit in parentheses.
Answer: 1 (V)
